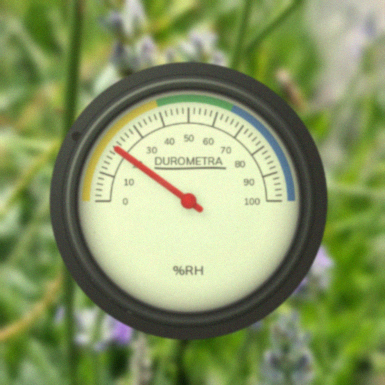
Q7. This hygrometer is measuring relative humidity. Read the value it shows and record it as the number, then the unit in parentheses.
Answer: 20 (%)
